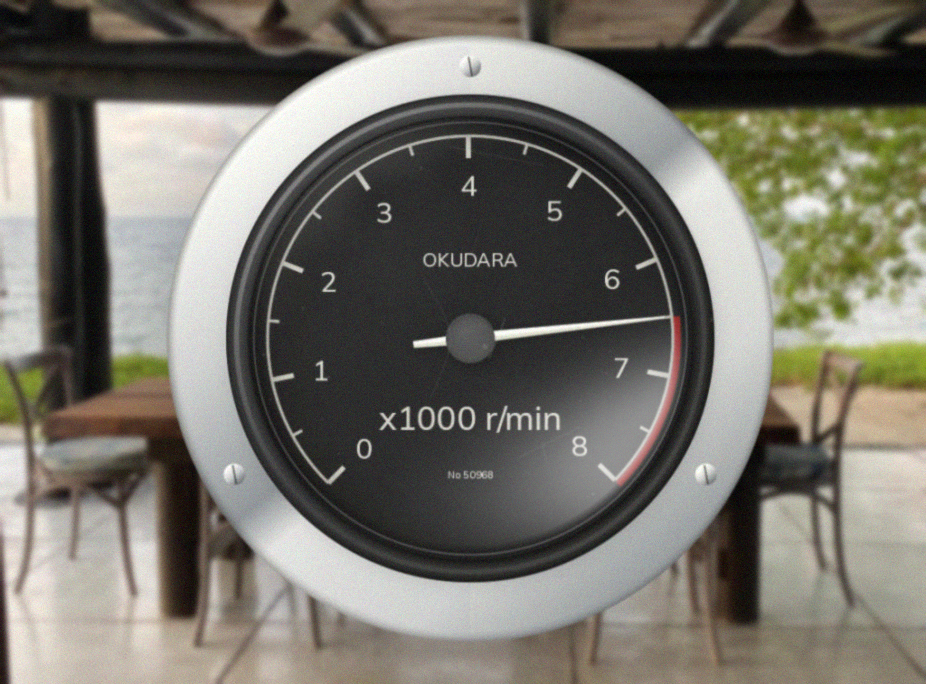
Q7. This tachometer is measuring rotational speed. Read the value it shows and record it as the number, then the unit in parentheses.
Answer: 6500 (rpm)
